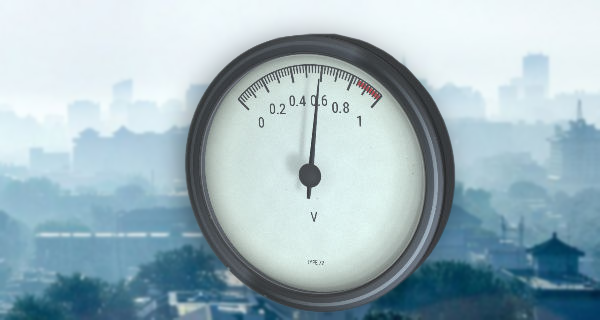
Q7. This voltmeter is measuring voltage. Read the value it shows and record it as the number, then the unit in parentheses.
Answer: 0.6 (V)
